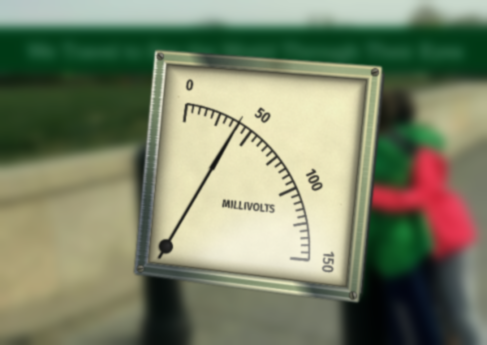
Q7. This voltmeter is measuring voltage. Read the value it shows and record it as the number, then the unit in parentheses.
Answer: 40 (mV)
